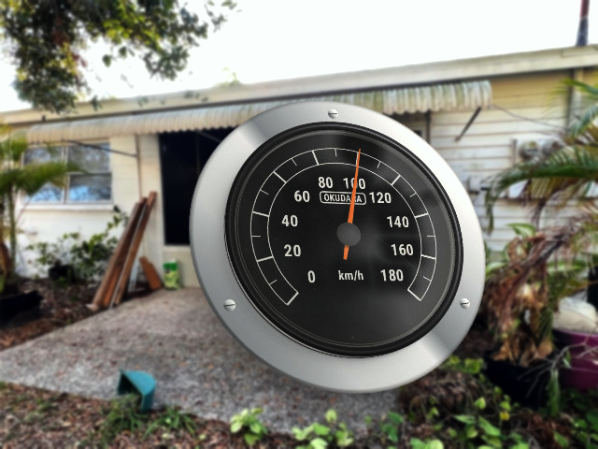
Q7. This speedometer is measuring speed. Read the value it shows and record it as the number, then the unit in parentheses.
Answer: 100 (km/h)
